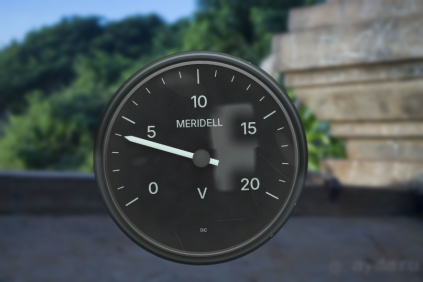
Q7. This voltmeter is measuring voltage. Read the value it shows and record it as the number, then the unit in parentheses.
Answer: 4 (V)
